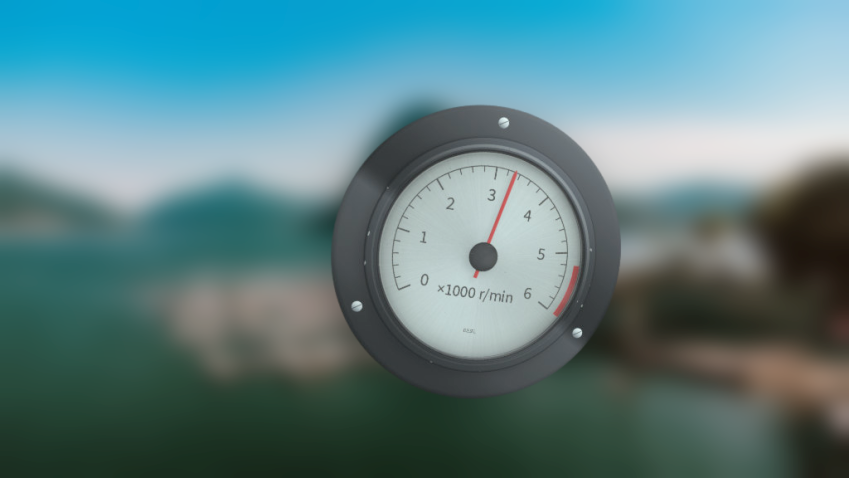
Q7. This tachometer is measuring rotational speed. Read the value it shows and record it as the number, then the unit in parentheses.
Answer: 3300 (rpm)
